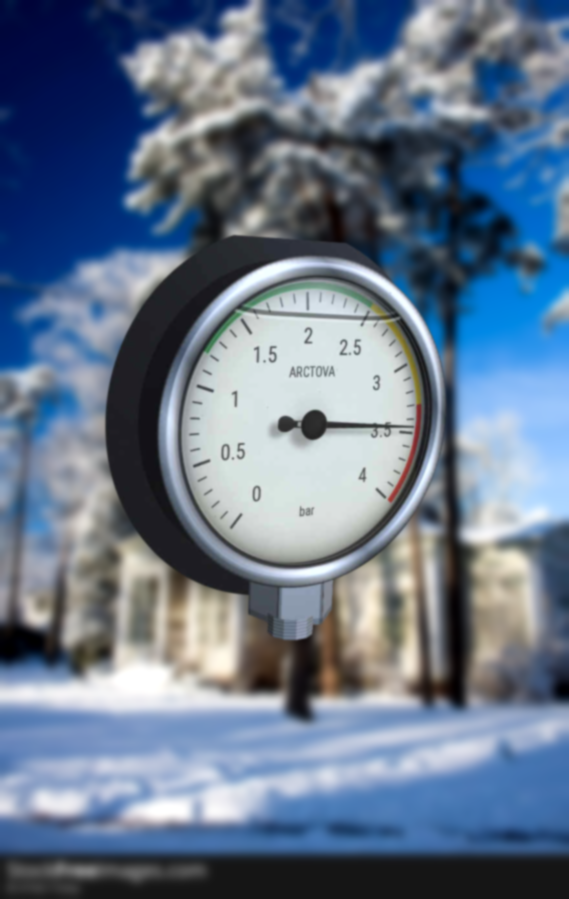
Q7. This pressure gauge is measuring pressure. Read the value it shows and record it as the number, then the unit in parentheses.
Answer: 3.45 (bar)
